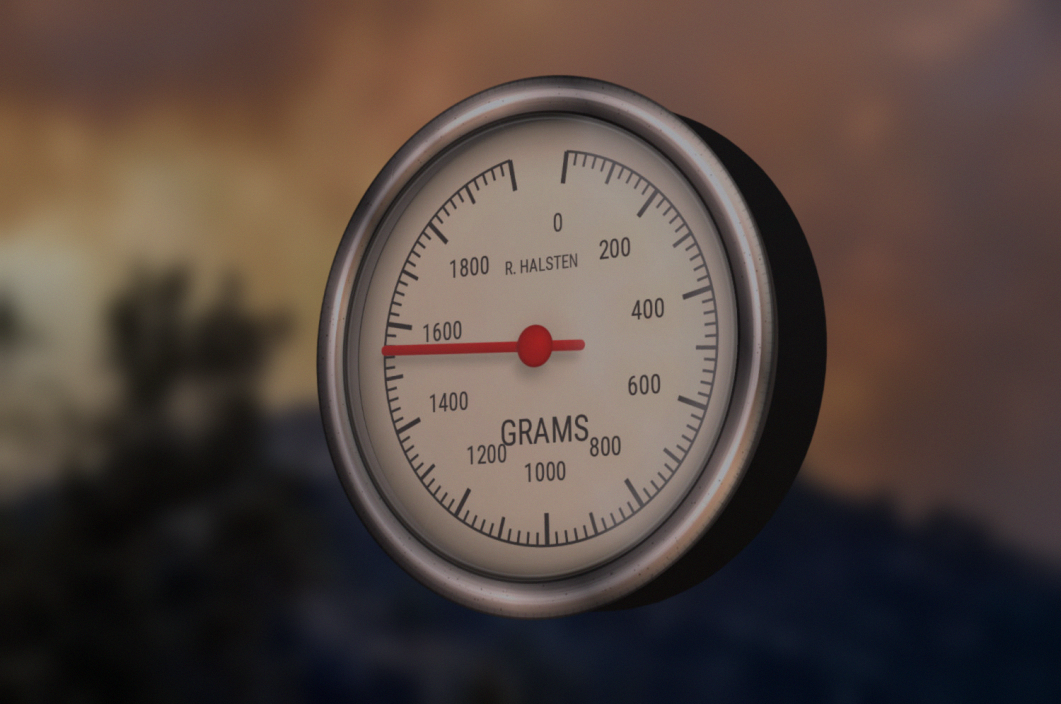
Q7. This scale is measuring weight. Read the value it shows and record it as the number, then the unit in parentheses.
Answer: 1550 (g)
